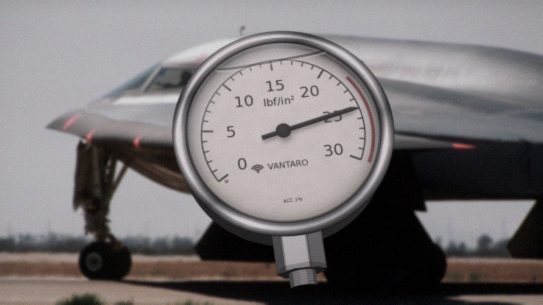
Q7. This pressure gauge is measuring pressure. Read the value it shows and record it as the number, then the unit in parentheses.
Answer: 25 (psi)
